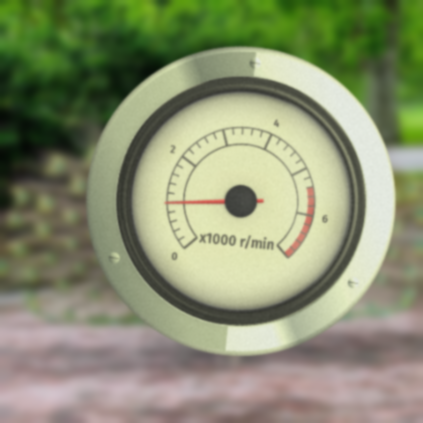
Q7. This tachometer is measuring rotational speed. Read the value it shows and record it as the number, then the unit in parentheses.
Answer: 1000 (rpm)
